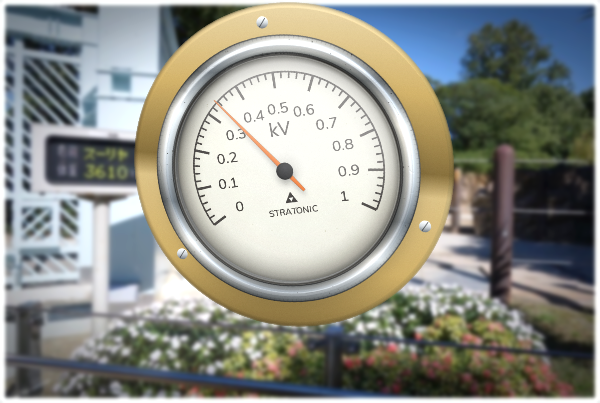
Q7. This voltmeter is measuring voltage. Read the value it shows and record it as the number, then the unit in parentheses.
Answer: 0.34 (kV)
